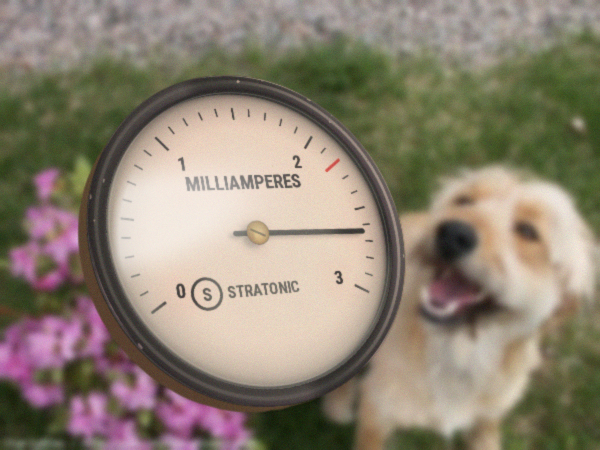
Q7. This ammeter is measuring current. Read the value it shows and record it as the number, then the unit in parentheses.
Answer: 2.65 (mA)
